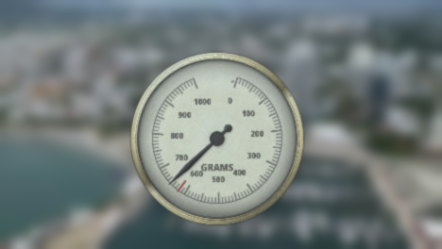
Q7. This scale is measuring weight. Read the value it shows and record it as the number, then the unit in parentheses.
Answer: 650 (g)
